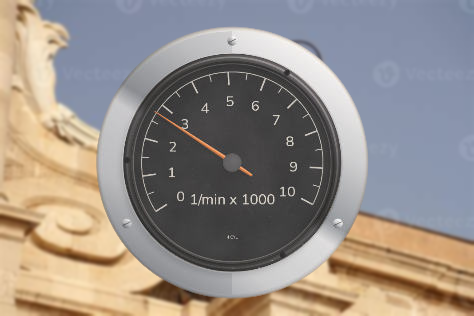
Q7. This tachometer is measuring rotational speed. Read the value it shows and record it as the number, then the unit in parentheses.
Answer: 2750 (rpm)
